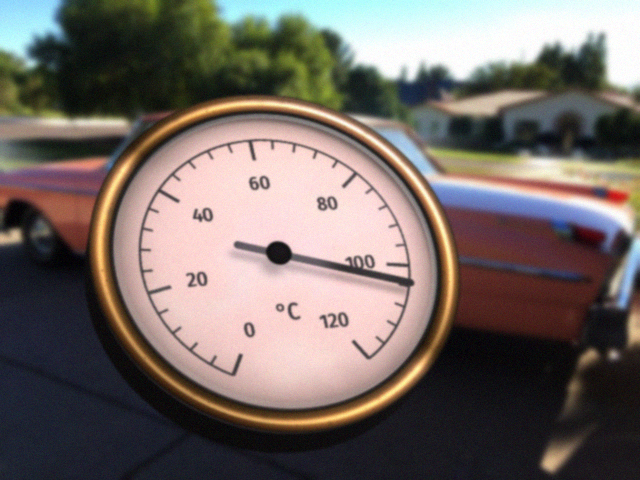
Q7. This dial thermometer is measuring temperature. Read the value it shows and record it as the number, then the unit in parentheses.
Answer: 104 (°C)
